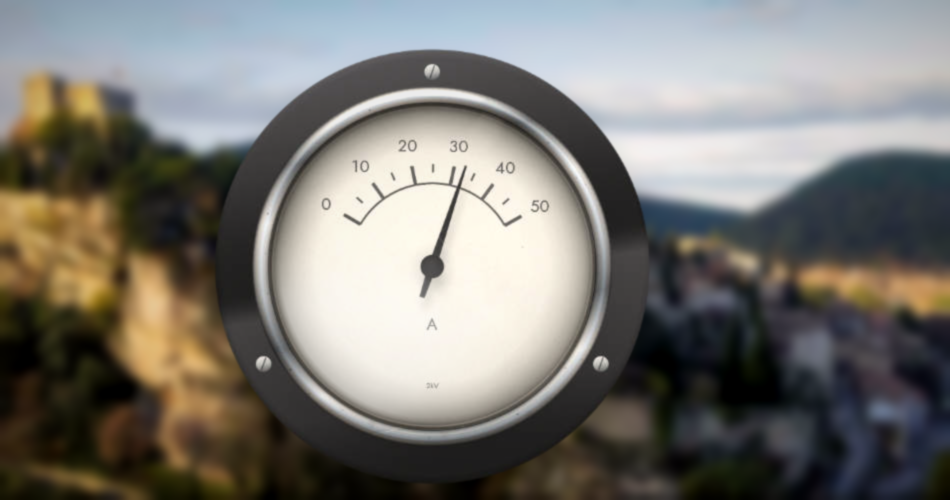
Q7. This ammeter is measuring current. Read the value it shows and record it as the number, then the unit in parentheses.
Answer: 32.5 (A)
